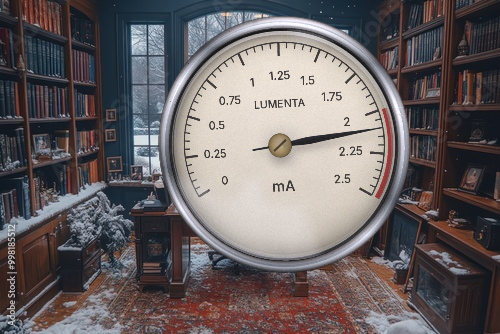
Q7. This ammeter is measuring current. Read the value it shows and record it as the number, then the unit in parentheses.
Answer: 2.1 (mA)
